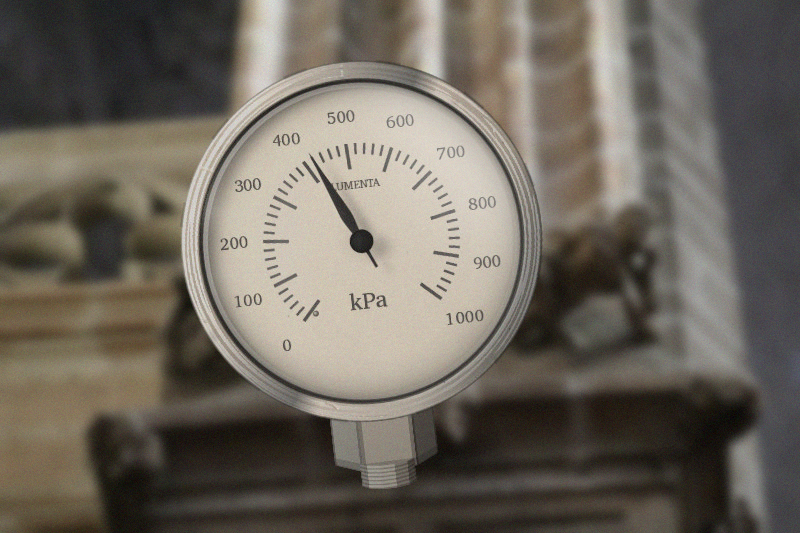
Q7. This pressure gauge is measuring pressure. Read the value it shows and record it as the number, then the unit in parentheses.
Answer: 420 (kPa)
